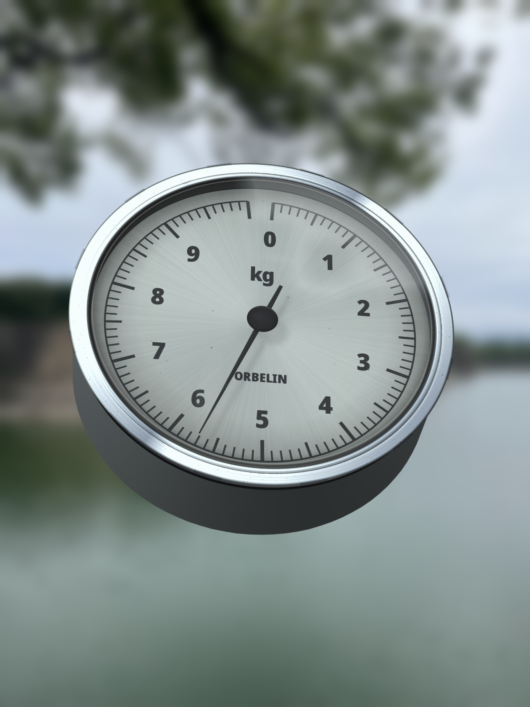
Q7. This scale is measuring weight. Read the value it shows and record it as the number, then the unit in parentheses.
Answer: 5.7 (kg)
